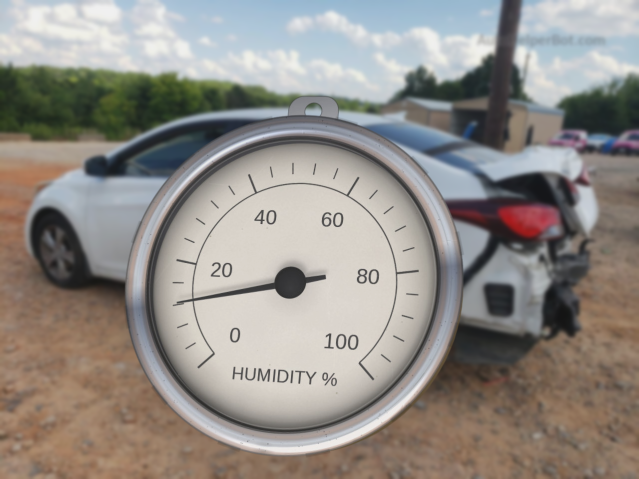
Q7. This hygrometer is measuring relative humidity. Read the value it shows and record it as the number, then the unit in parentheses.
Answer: 12 (%)
